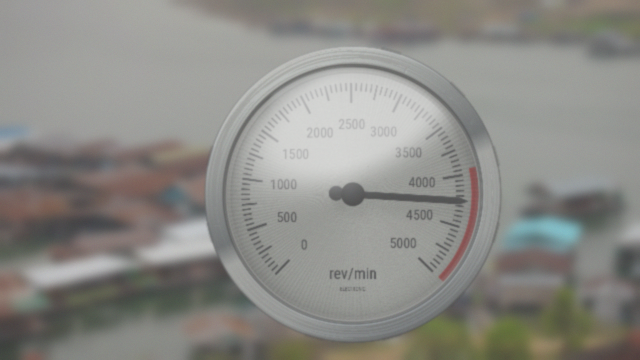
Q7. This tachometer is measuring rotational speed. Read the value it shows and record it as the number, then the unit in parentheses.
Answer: 4250 (rpm)
